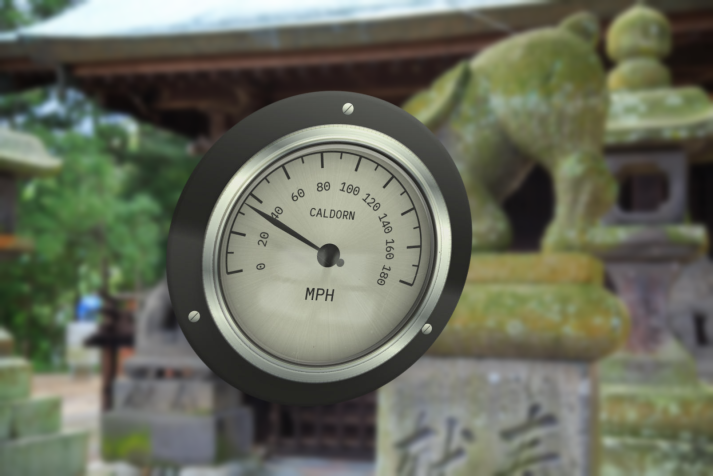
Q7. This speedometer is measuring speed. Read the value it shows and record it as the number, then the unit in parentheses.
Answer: 35 (mph)
